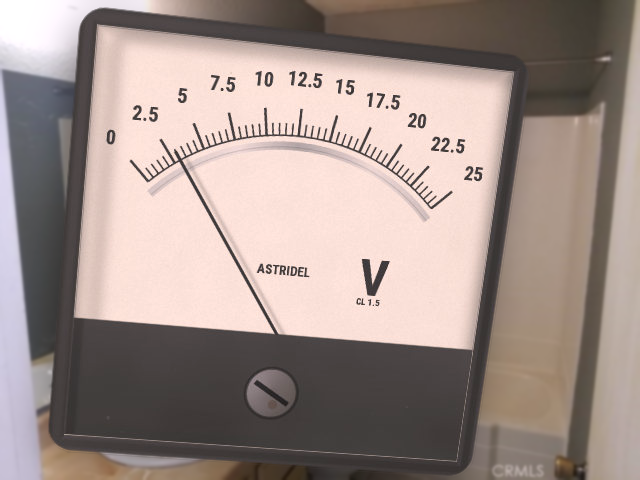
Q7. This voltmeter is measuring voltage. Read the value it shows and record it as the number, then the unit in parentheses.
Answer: 3 (V)
